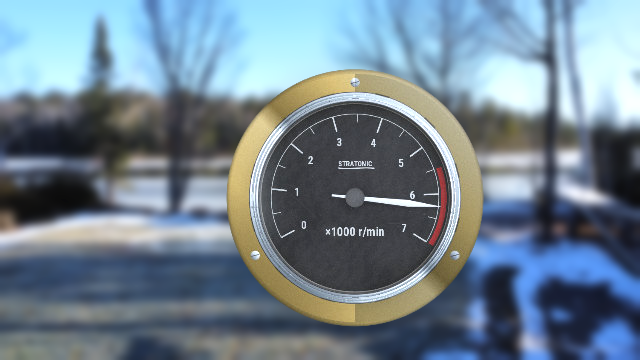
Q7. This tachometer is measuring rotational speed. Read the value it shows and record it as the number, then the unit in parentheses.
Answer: 6250 (rpm)
